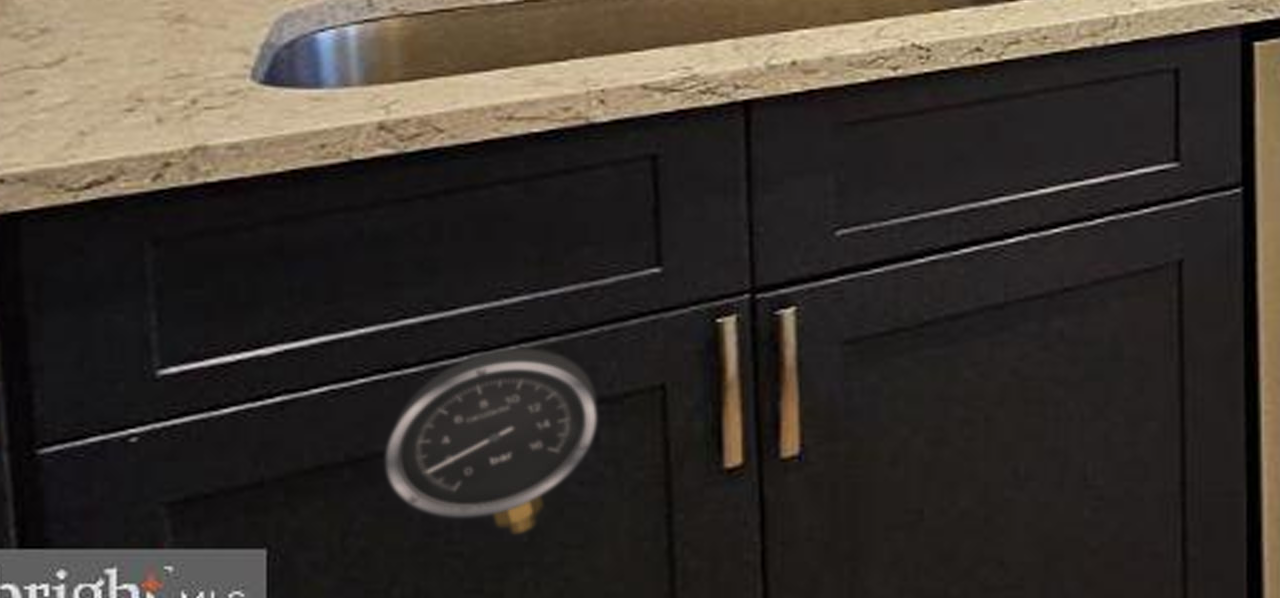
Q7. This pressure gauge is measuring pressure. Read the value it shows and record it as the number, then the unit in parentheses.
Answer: 2 (bar)
